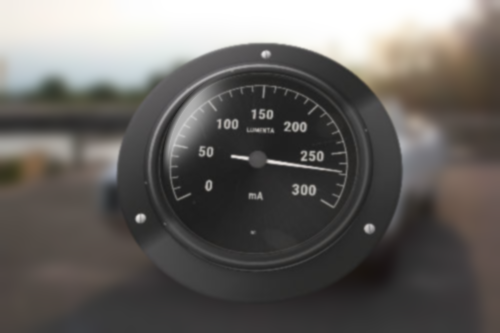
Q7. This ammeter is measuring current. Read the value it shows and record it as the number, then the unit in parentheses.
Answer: 270 (mA)
